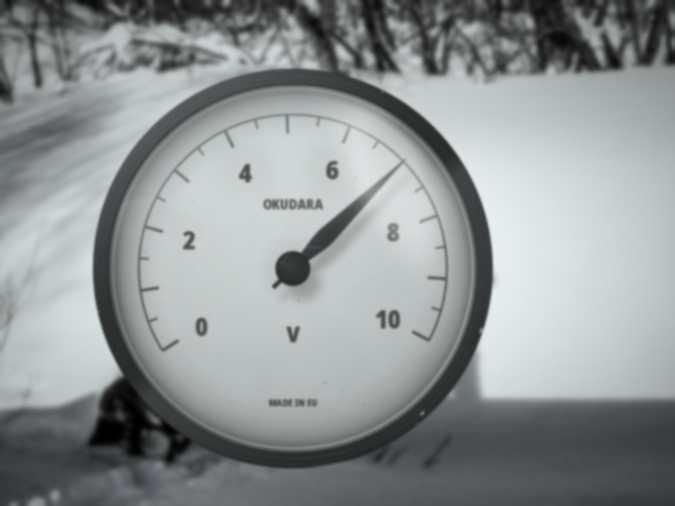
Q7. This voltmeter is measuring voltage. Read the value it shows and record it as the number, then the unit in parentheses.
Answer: 7 (V)
